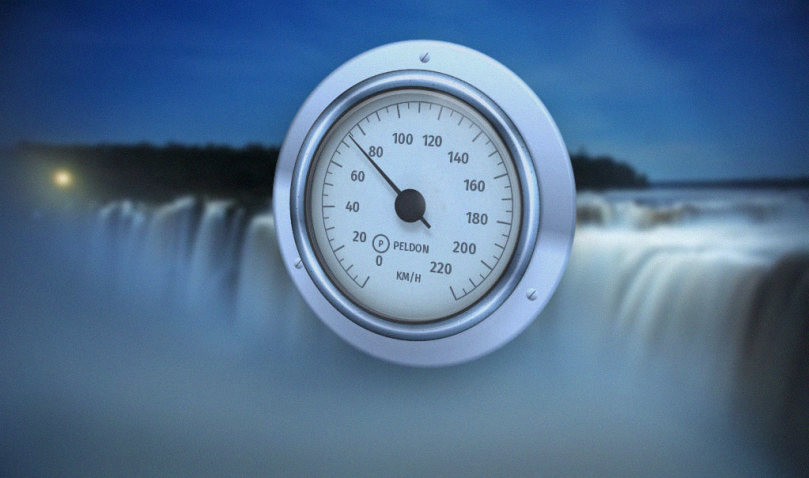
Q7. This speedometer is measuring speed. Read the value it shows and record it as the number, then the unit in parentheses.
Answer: 75 (km/h)
